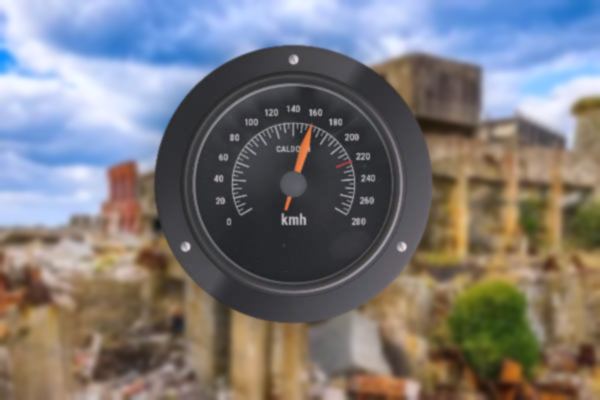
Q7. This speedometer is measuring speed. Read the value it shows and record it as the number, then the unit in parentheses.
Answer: 160 (km/h)
